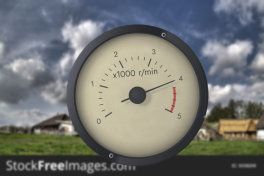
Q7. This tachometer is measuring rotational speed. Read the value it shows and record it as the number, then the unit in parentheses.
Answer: 4000 (rpm)
